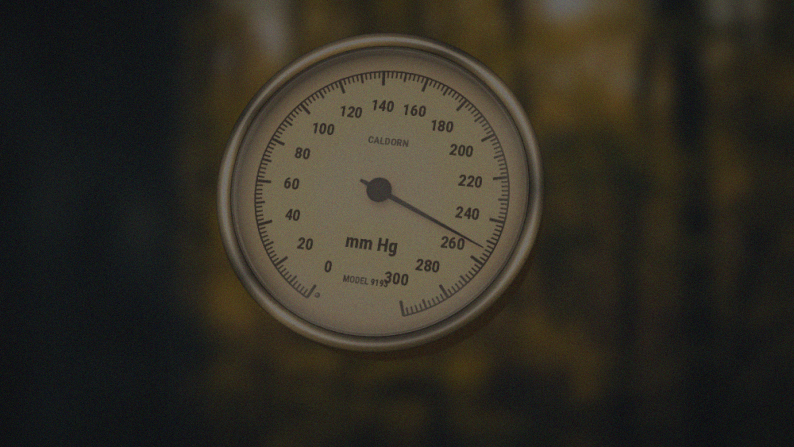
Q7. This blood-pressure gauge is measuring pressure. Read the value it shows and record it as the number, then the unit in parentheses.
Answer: 254 (mmHg)
